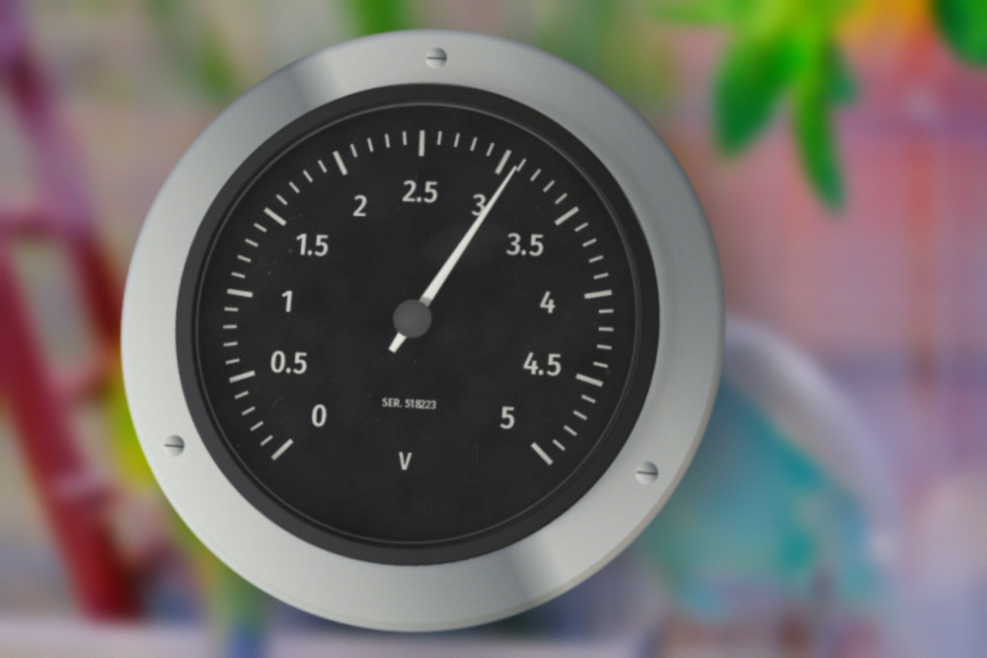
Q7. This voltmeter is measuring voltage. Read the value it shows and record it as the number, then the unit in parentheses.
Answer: 3.1 (V)
